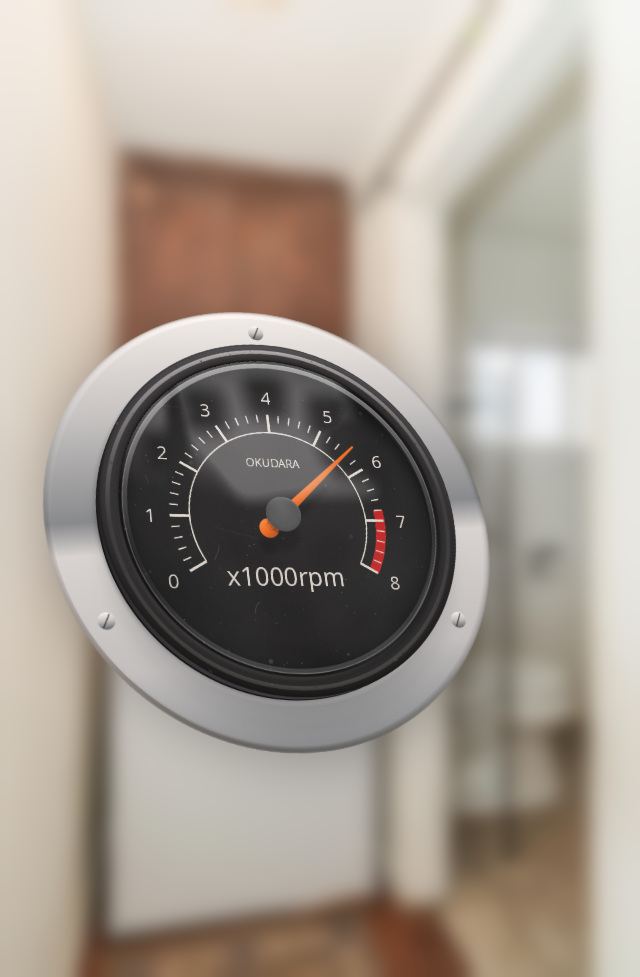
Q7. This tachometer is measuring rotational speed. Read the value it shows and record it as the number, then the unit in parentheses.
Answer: 5600 (rpm)
